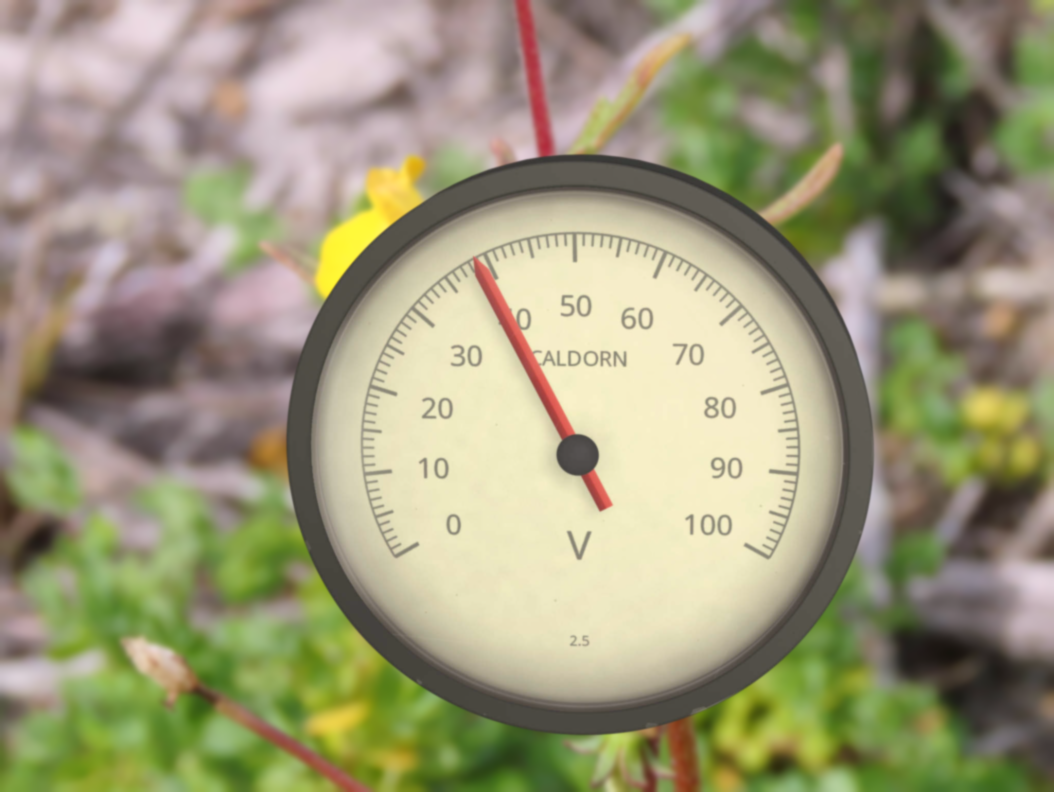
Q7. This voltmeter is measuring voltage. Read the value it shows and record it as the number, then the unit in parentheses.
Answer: 39 (V)
